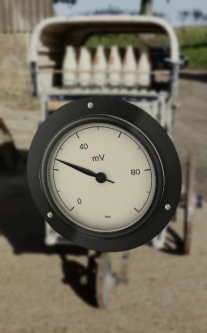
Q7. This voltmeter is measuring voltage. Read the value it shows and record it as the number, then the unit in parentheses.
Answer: 25 (mV)
